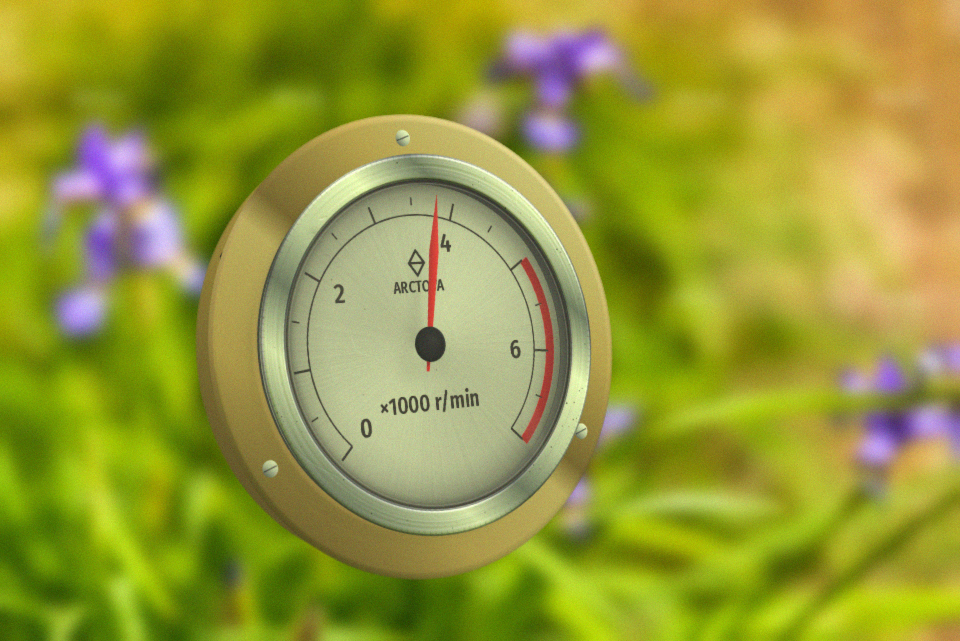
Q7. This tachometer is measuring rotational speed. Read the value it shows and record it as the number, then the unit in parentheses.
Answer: 3750 (rpm)
